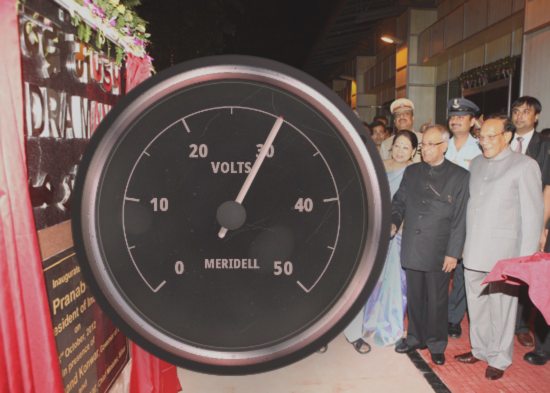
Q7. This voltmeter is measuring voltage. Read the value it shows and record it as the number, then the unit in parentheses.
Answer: 30 (V)
